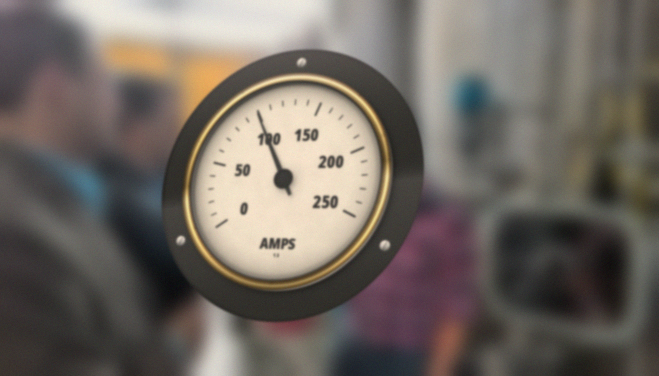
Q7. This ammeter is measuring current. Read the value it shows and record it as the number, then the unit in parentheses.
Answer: 100 (A)
